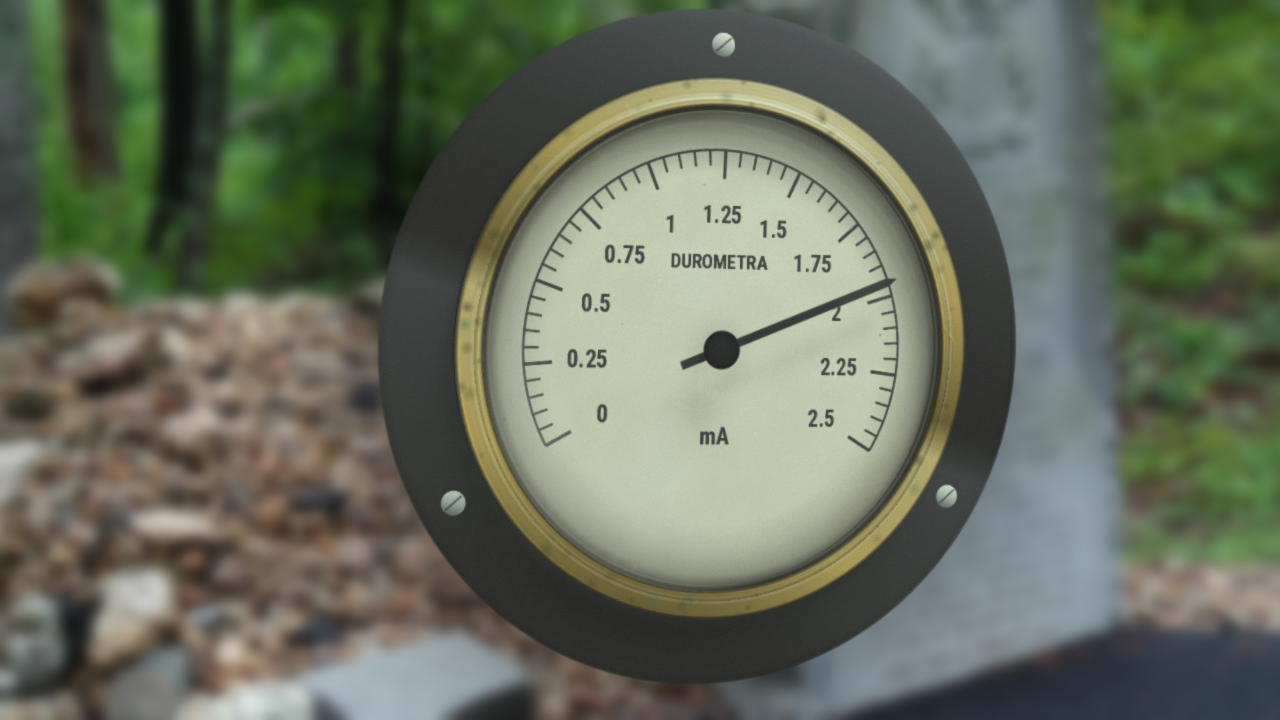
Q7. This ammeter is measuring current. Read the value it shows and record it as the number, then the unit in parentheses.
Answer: 1.95 (mA)
